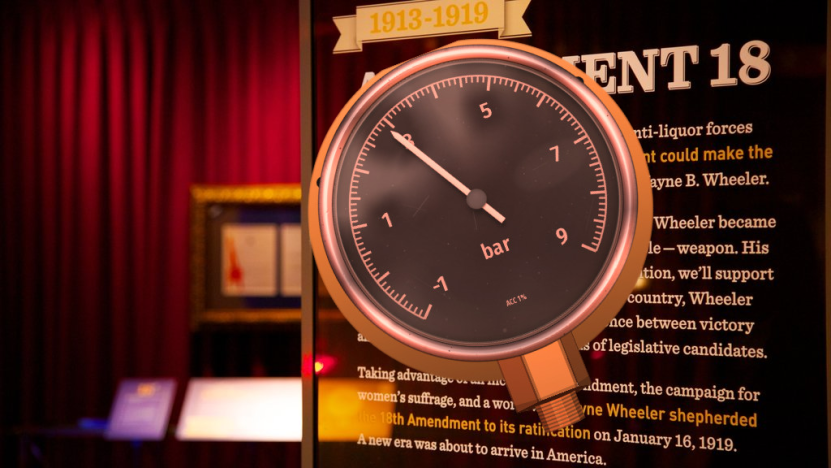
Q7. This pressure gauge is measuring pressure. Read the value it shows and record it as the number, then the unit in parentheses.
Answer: 2.9 (bar)
